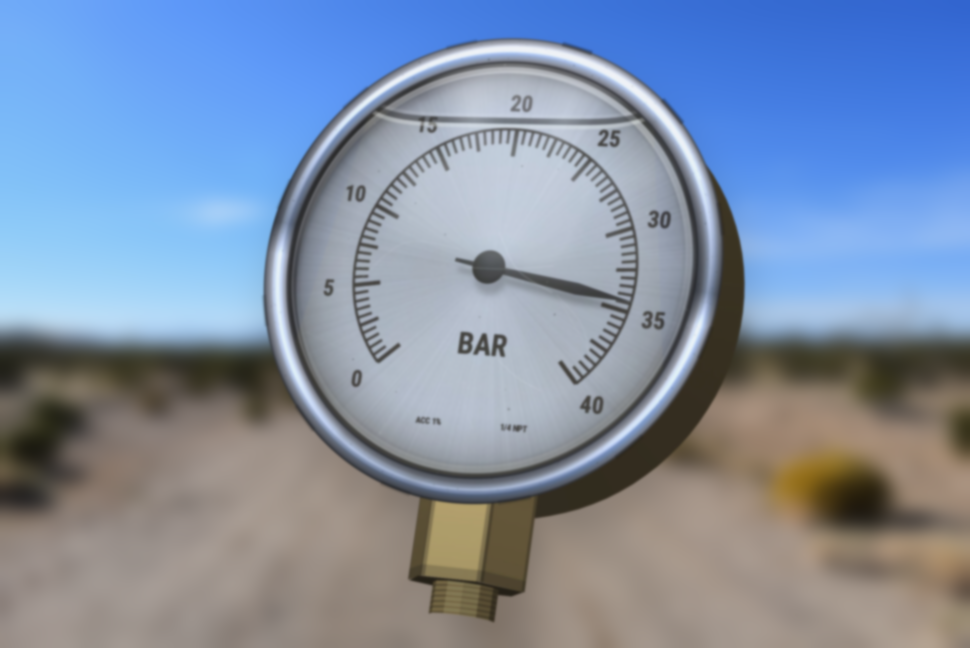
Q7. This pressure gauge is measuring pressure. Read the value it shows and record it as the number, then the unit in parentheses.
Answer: 34.5 (bar)
